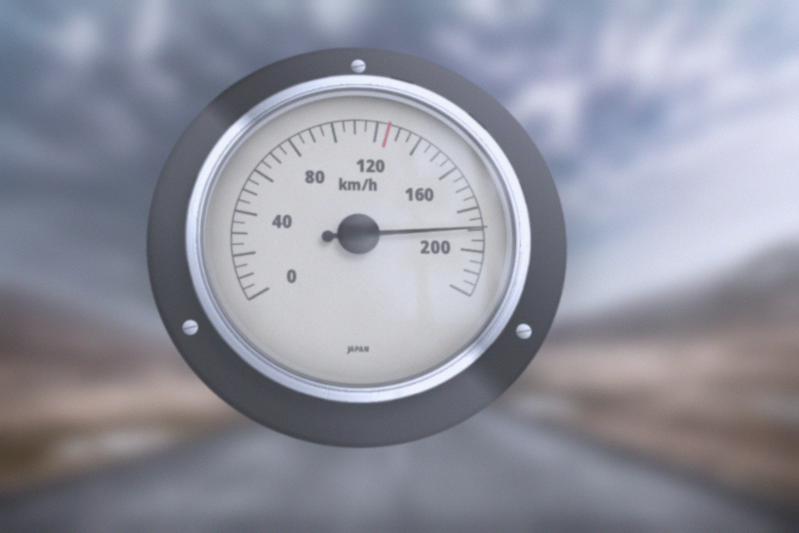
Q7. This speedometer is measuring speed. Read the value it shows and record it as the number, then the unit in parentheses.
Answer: 190 (km/h)
